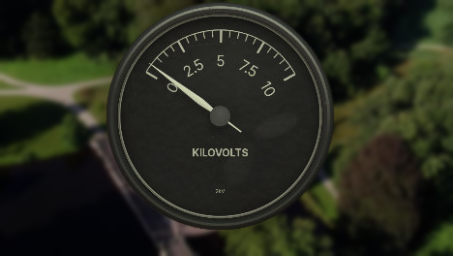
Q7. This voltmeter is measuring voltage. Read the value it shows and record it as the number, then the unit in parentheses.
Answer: 0.5 (kV)
